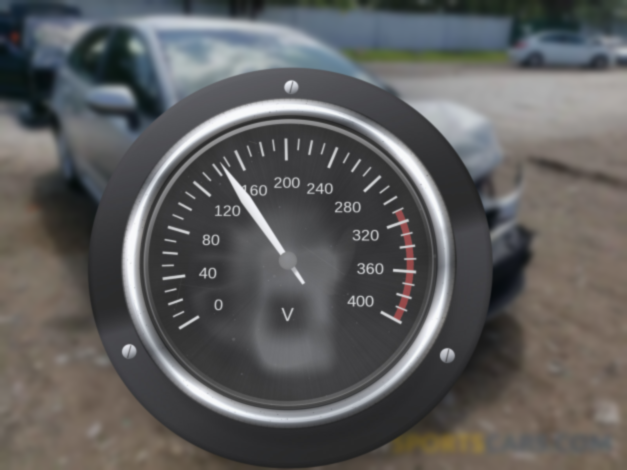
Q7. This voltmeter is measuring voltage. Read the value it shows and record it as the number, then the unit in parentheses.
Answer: 145 (V)
